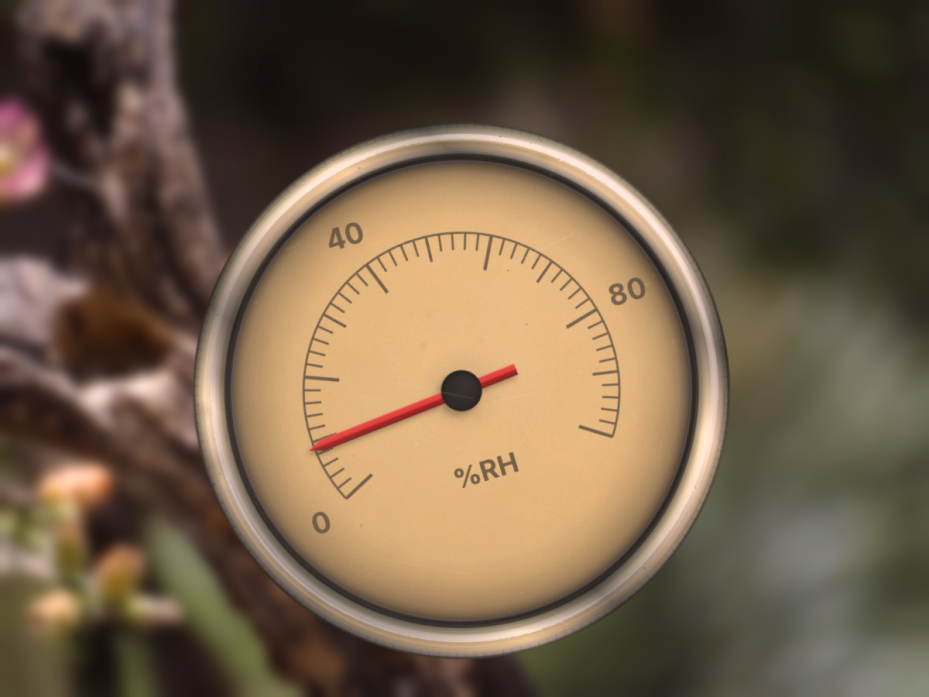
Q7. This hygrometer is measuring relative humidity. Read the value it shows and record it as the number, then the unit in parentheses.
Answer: 9 (%)
